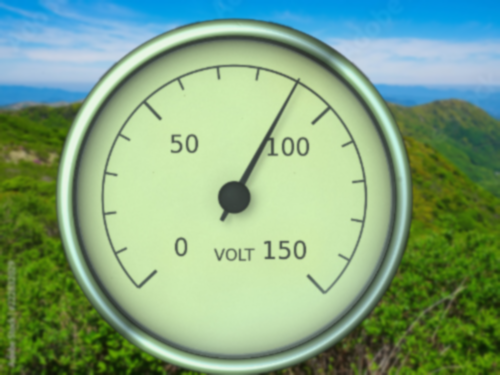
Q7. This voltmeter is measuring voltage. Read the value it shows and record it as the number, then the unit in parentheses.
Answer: 90 (V)
